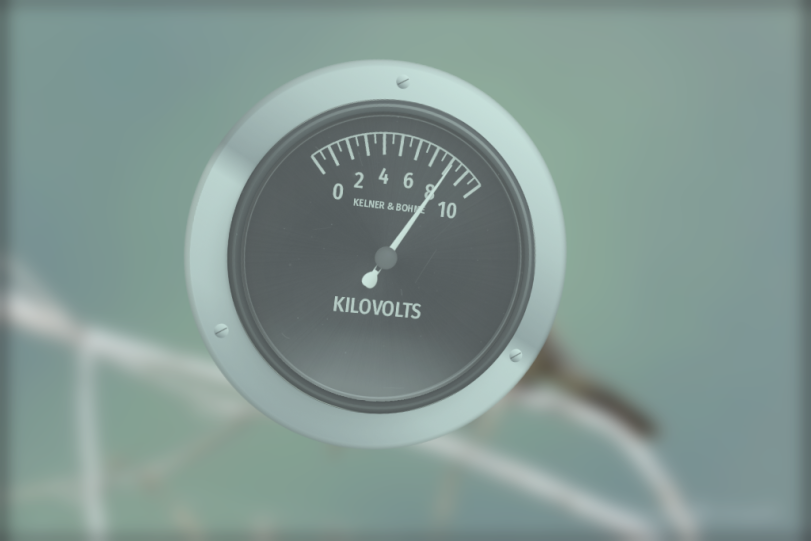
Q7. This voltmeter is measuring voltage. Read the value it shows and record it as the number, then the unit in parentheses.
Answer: 8 (kV)
